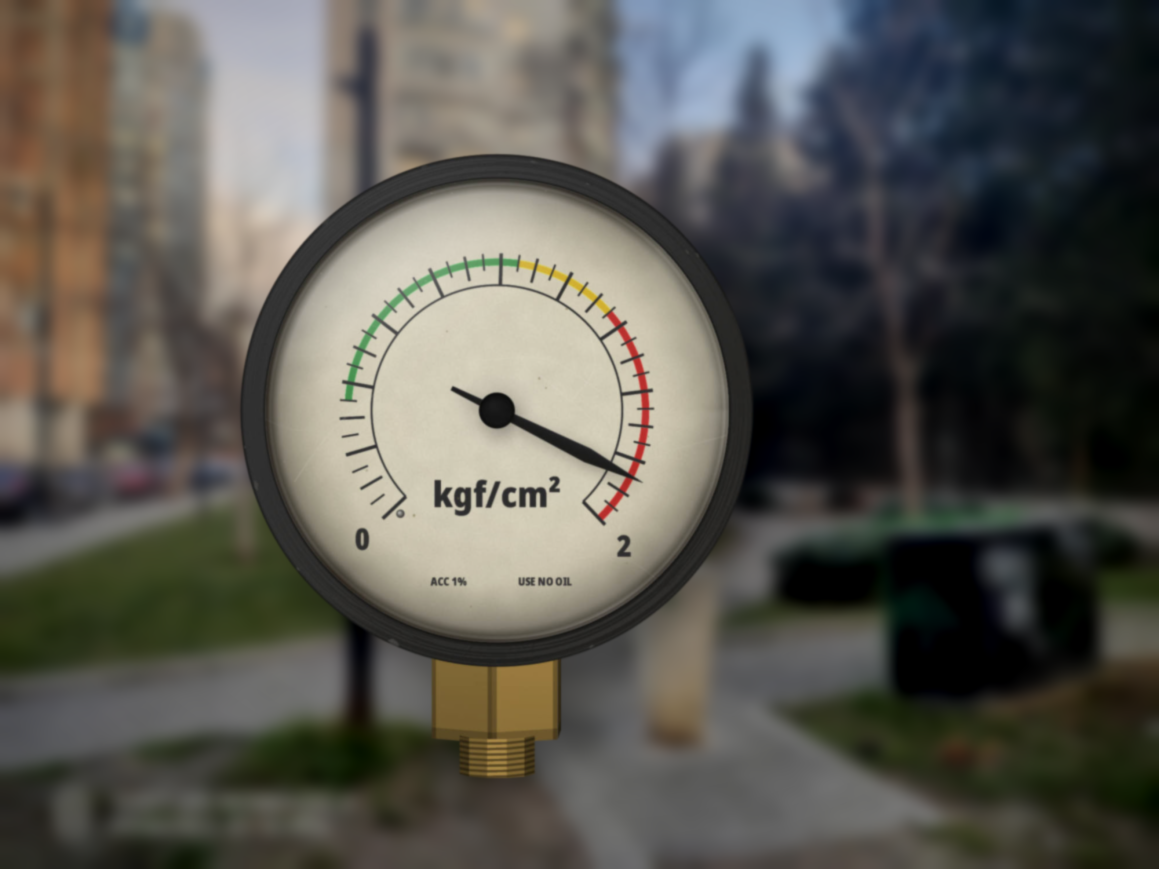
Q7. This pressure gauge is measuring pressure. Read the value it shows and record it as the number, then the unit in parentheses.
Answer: 1.85 (kg/cm²)
